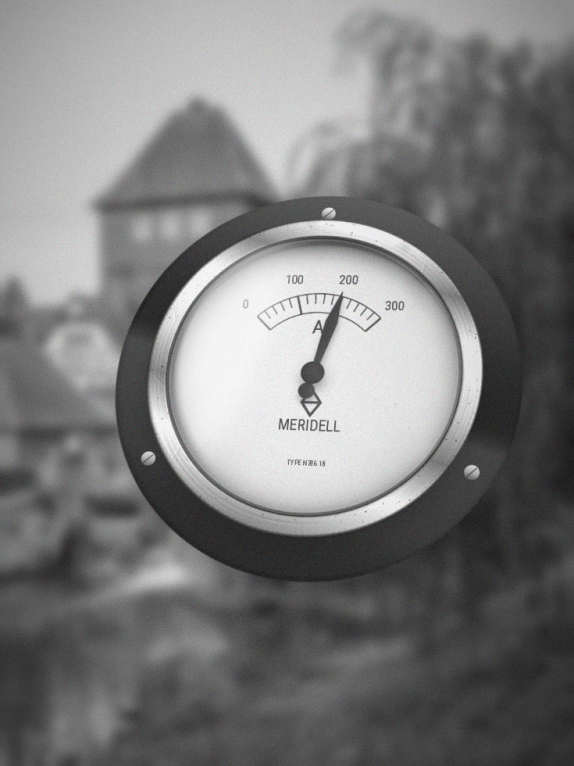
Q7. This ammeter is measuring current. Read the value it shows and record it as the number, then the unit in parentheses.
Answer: 200 (A)
